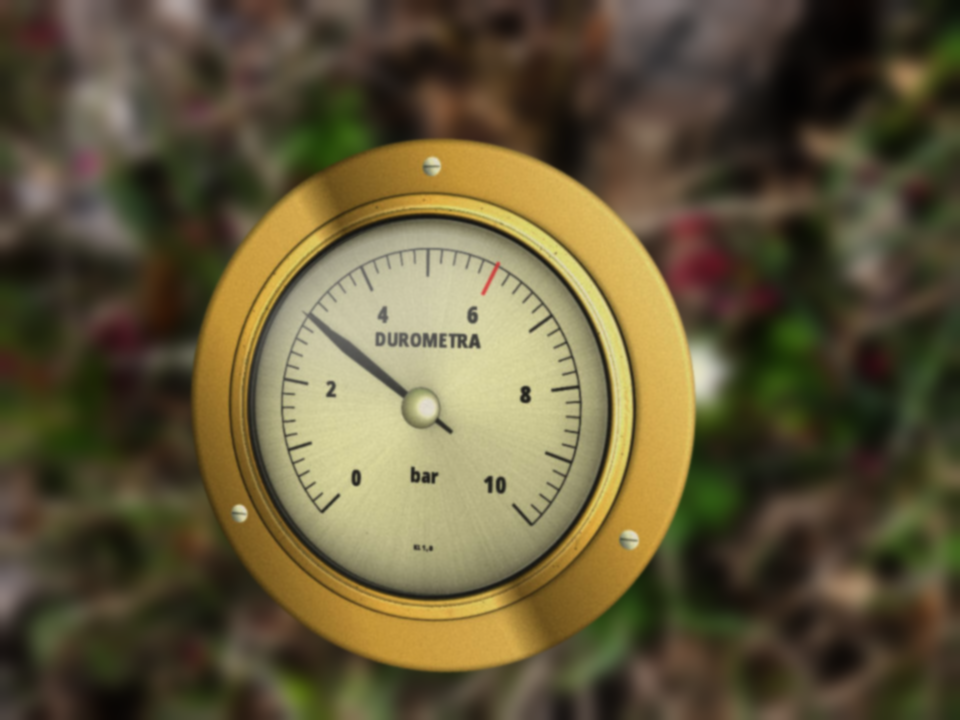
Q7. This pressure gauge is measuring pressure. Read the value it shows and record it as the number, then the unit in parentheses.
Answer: 3 (bar)
